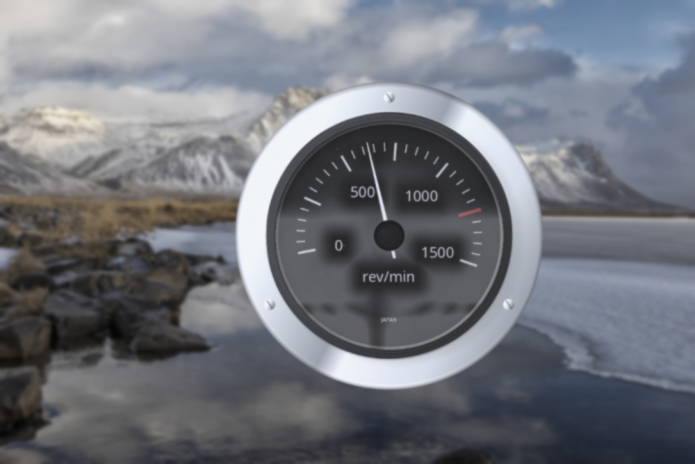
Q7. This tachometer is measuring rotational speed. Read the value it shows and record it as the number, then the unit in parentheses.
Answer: 625 (rpm)
